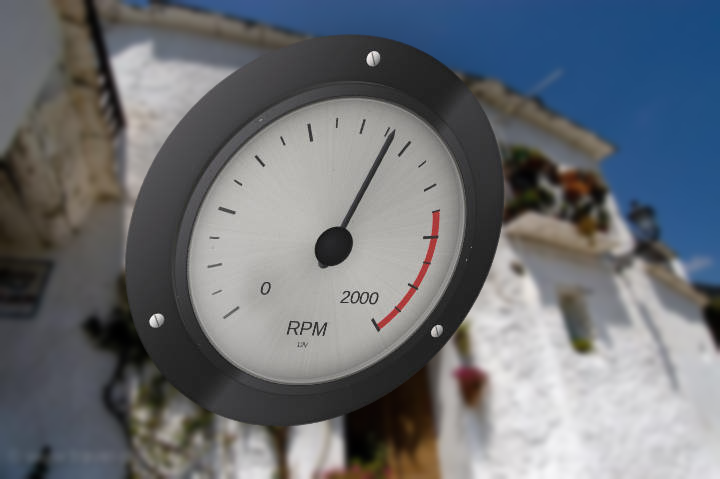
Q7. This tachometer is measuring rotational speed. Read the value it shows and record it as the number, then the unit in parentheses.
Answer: 1100 (rpm)
